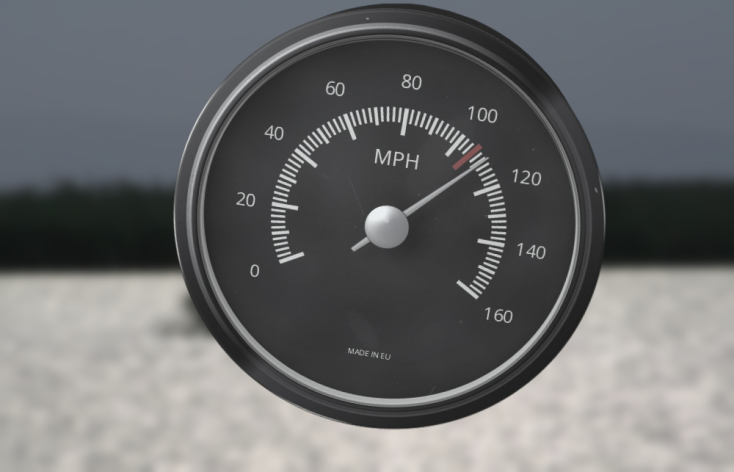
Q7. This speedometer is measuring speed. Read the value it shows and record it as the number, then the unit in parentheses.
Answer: 110 (mph)
